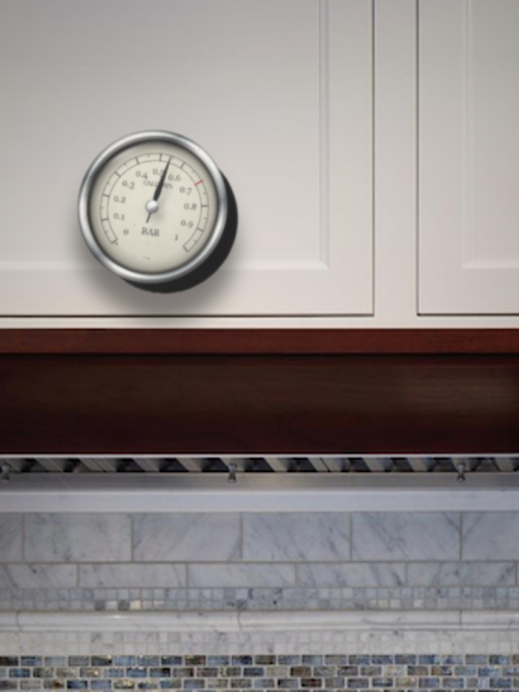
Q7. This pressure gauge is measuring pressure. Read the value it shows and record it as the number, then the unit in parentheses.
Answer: 0.55 (bar)
